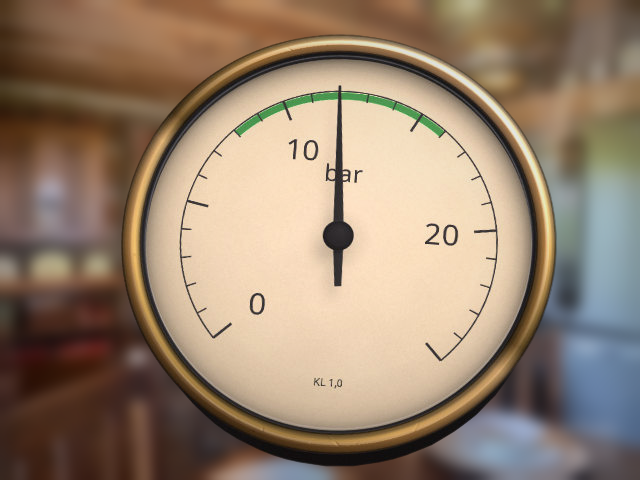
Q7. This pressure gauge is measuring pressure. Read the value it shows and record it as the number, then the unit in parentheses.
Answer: 12 (bar)
